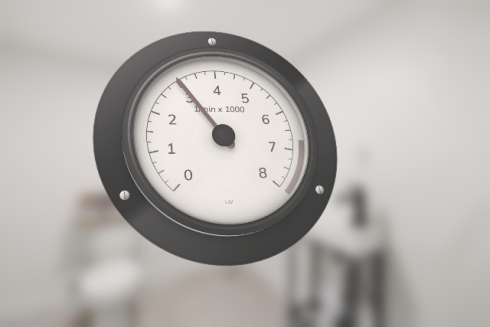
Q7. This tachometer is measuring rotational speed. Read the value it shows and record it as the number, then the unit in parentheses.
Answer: 3000 (rpm)
